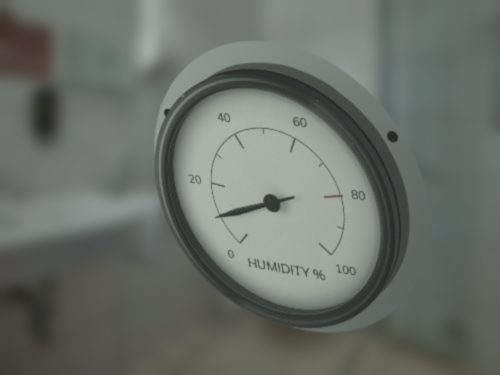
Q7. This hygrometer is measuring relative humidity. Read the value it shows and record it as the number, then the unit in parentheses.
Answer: 10 (%)
